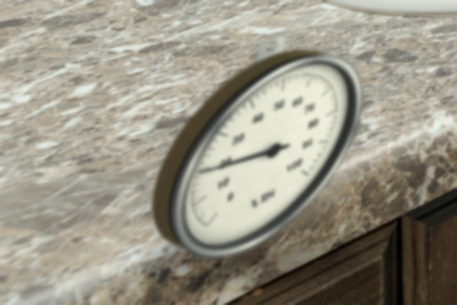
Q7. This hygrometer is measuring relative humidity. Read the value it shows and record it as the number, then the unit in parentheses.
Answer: 20 (%)
